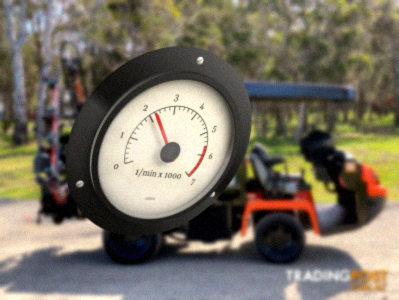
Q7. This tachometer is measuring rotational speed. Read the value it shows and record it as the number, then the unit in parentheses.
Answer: 2200 (rpm)
